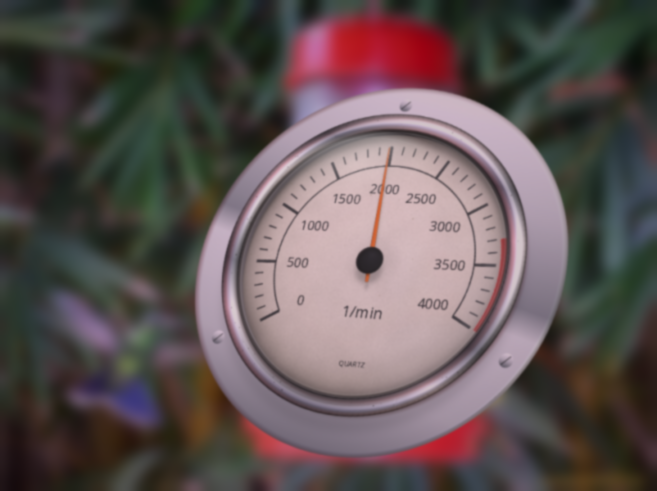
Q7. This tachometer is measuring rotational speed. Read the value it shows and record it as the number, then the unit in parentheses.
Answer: 2000 (rpm)
